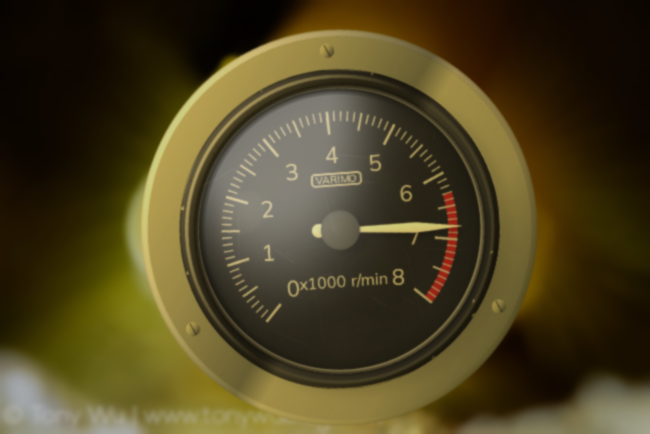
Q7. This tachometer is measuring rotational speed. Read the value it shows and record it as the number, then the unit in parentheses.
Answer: 6800 (rpm)
